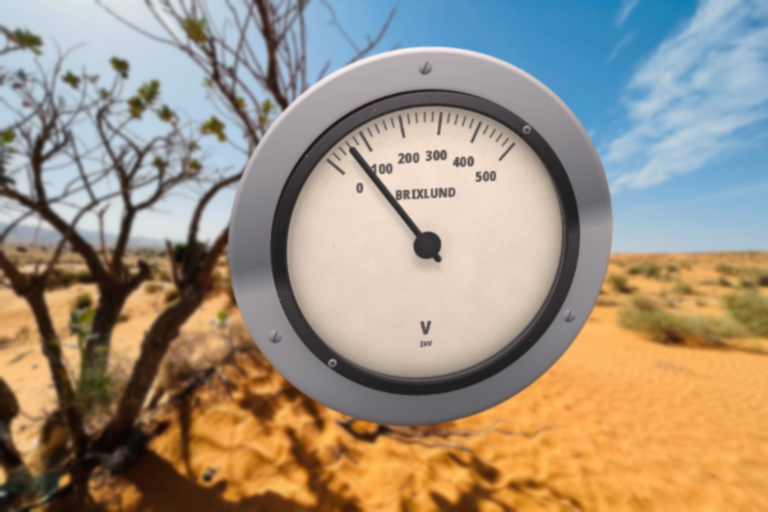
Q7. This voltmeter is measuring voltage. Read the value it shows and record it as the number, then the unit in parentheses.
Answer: 60 (V)
